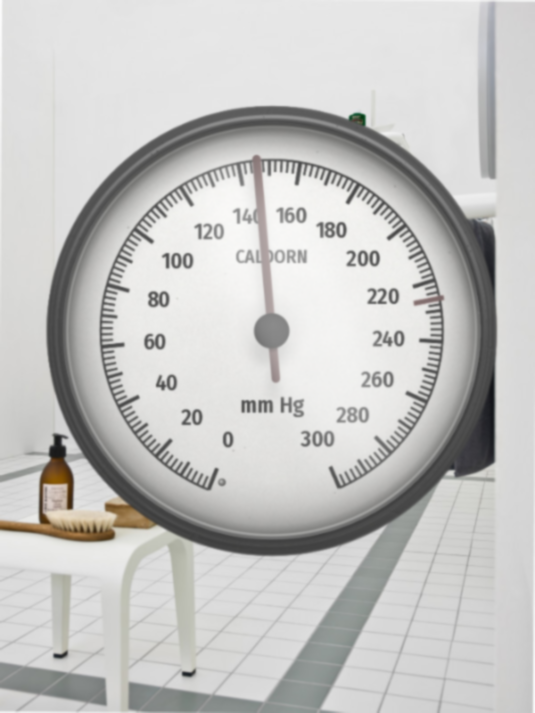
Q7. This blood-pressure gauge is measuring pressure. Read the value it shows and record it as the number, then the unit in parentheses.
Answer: 146 (mmHg)
